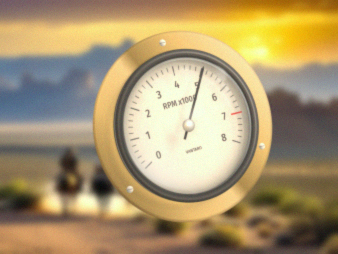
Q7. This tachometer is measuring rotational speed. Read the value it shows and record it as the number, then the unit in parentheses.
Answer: 5000 (rpm)
